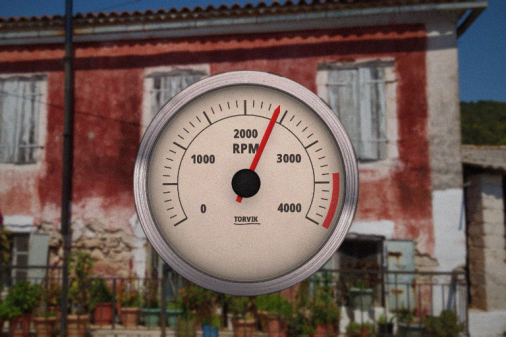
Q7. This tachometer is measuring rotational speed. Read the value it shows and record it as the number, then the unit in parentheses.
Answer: 2400 (rpm)
